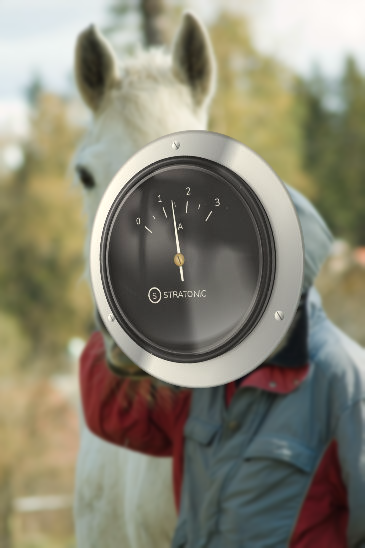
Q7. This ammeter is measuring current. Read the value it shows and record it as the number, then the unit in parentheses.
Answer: 1.5 (A)
